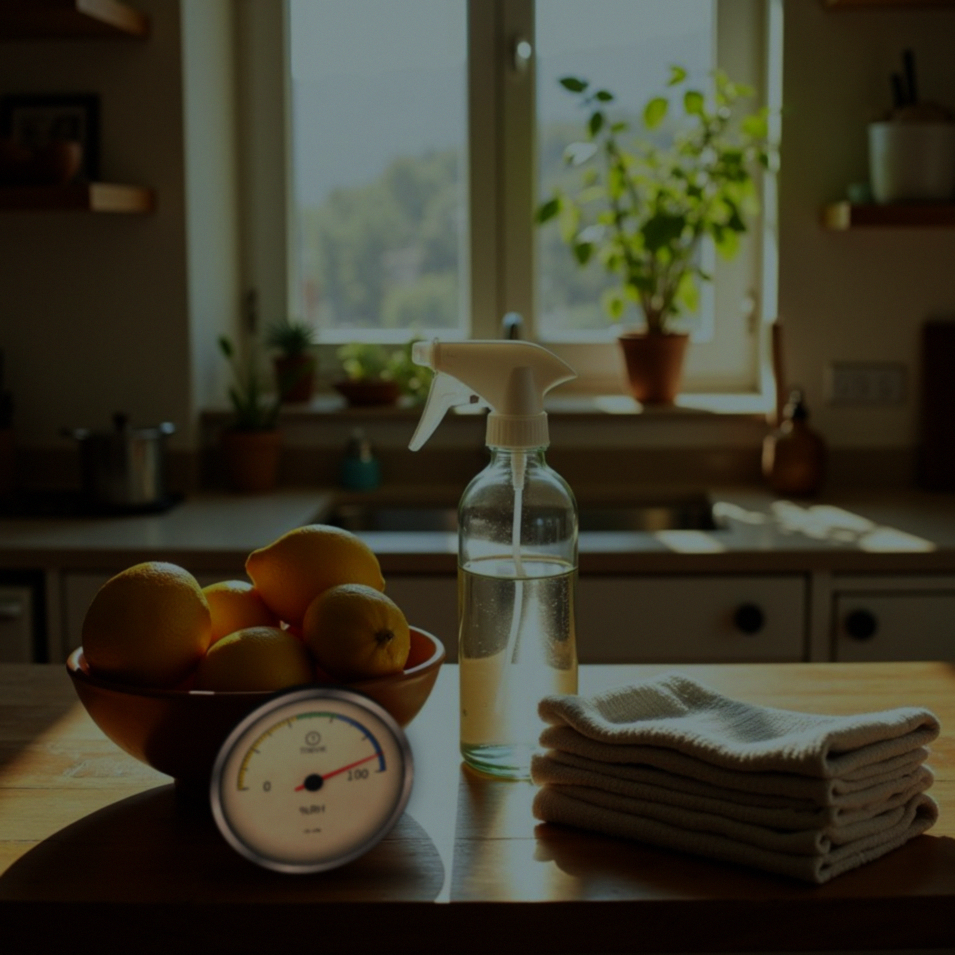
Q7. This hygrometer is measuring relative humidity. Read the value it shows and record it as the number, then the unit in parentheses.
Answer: 90 (%)
